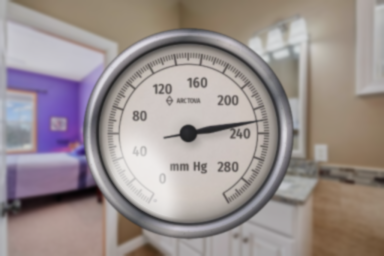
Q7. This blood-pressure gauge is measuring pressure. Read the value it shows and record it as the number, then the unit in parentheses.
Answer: 230 (mmHg)
